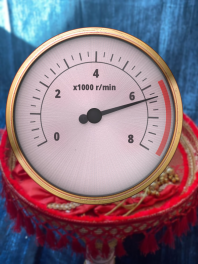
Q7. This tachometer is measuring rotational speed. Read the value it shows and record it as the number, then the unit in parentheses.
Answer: 6375 (rpm)
